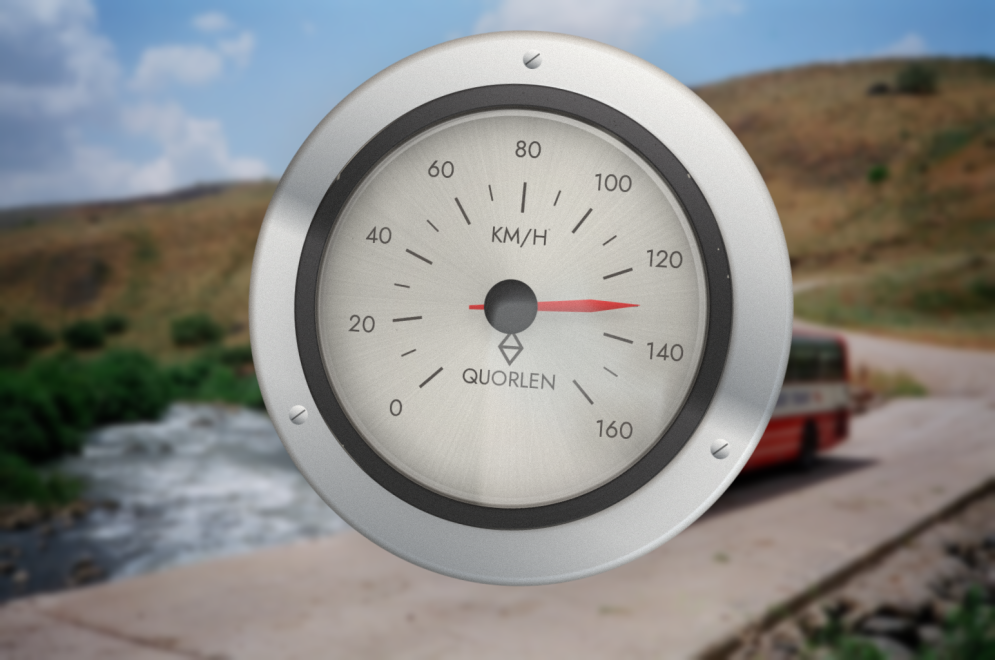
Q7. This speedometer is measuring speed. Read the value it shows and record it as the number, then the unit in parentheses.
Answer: 130 (km/h)
